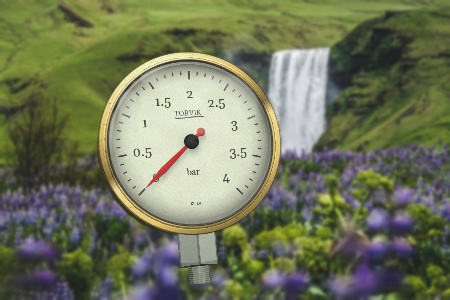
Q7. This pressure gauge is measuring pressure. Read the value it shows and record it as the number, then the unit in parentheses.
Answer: 0 (bar)
